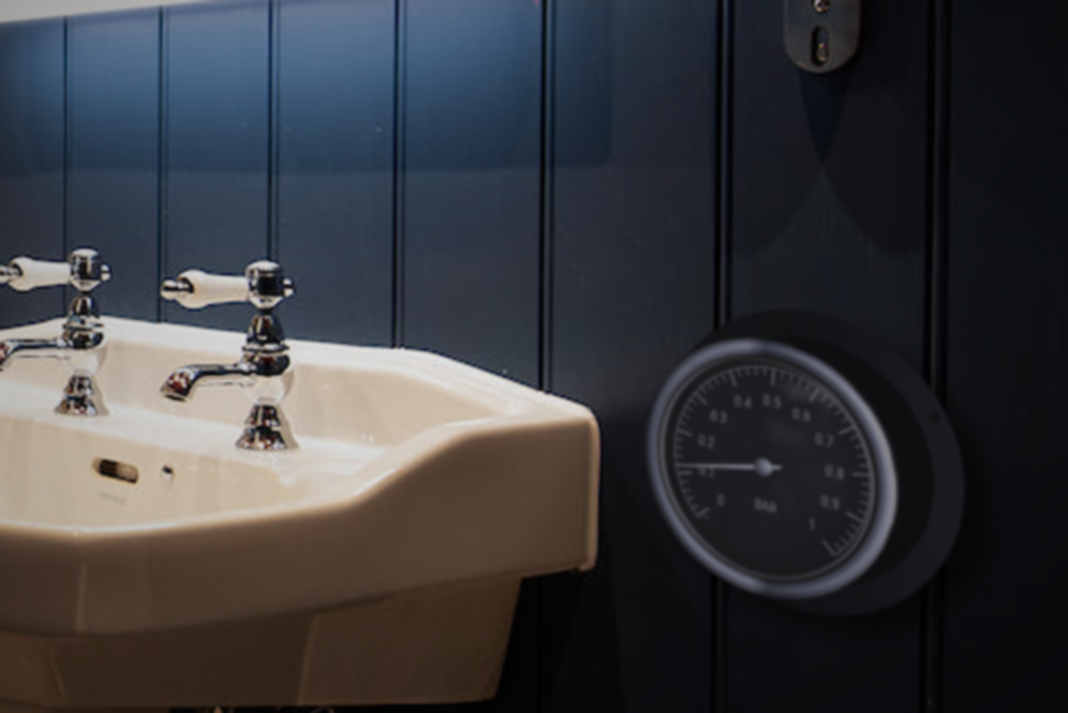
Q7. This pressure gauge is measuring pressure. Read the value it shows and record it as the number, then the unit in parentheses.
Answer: 0.12 (bar)
